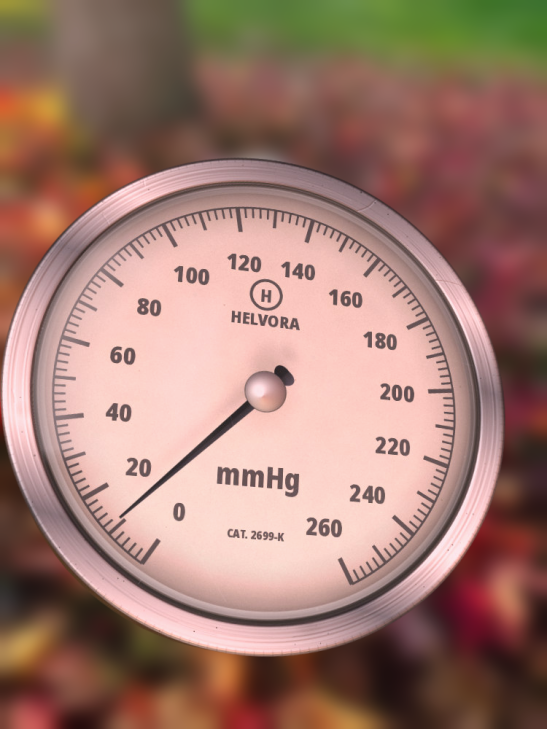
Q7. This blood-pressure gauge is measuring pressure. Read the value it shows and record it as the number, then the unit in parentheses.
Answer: 11 (mmHg)
